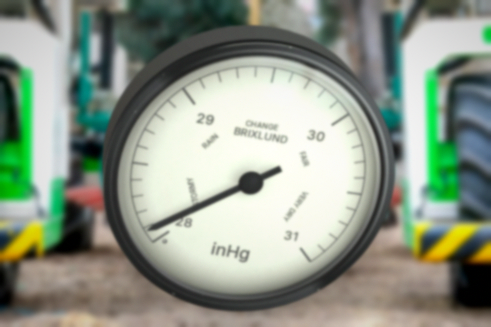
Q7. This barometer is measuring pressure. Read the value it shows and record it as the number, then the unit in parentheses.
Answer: 28.1 (inHg)
